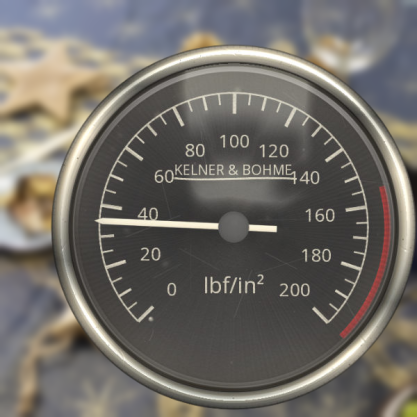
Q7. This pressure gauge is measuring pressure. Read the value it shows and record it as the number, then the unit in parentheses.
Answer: 35 (psi)
